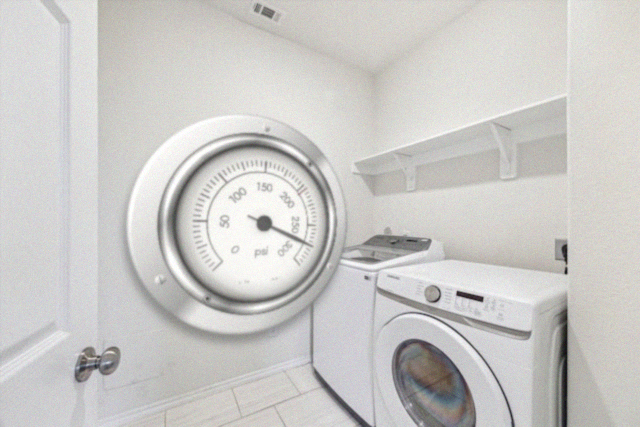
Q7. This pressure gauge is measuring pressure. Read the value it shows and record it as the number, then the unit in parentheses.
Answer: 275 (psi)
